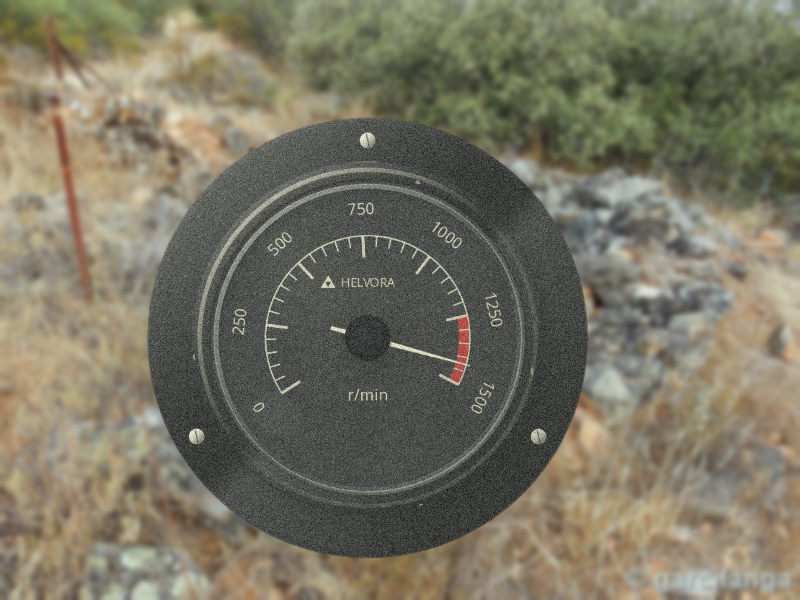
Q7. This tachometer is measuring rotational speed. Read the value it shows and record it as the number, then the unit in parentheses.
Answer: 1425 (rpm)
